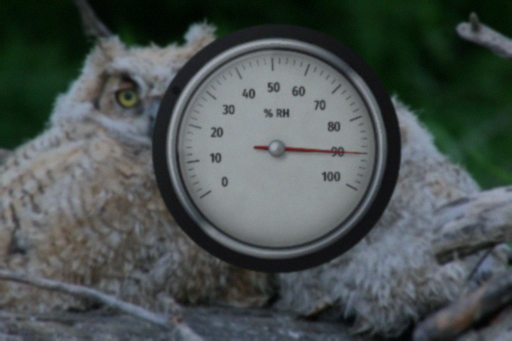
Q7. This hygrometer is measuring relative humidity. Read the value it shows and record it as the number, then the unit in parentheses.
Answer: 90 (%)
